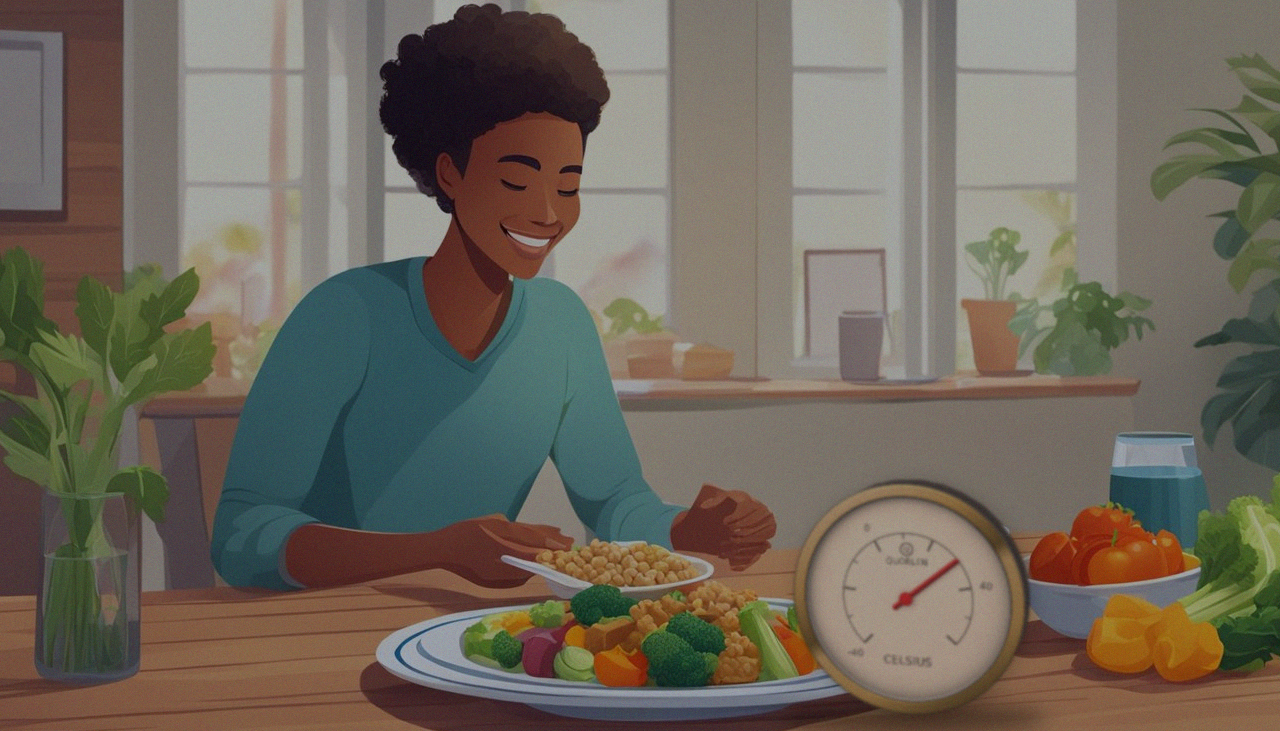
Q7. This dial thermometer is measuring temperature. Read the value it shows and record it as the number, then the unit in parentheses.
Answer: 30 (°C)
